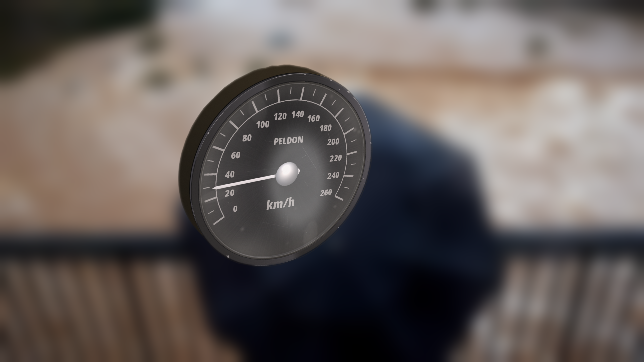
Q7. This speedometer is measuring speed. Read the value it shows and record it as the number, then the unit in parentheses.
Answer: 30 (km/h)
